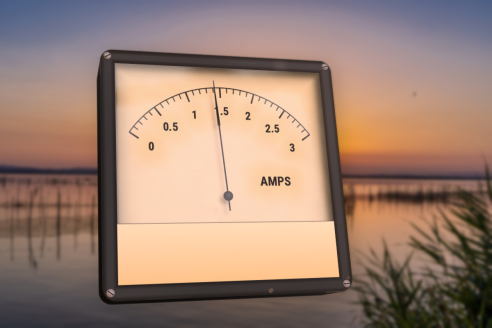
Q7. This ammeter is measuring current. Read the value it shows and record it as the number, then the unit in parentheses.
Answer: 1.4 (A)
